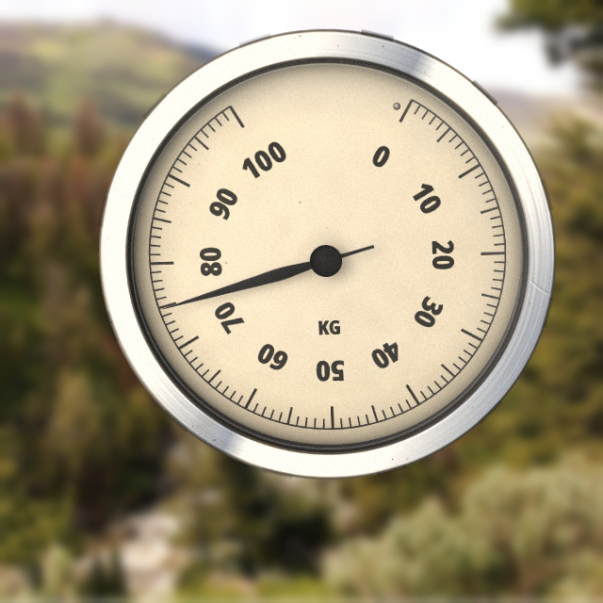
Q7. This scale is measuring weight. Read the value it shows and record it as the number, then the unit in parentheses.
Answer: 75 (kg)
